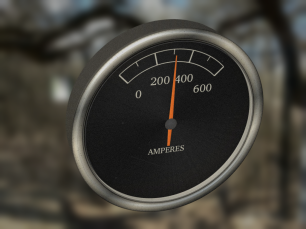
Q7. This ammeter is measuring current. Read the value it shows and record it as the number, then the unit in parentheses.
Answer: 300 (A)
